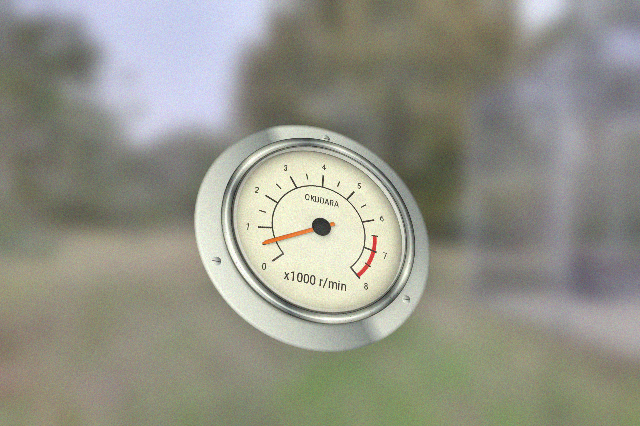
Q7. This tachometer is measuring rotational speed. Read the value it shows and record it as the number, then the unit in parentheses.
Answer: 500 (rpm)
